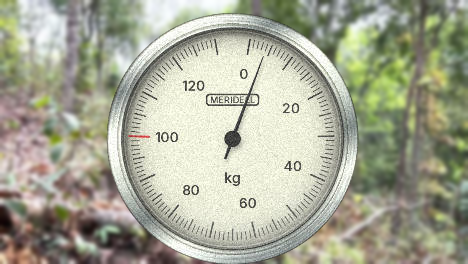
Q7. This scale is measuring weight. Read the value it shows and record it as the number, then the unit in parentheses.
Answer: 4 (kg)
